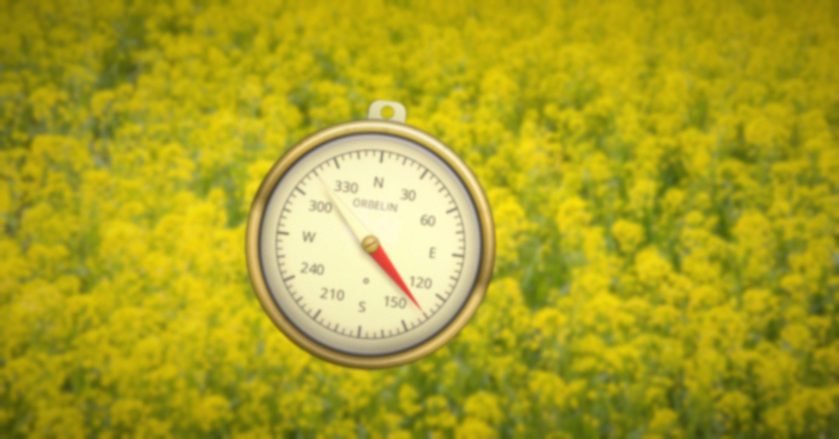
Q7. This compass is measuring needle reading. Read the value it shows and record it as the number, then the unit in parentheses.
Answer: 135 (°)
